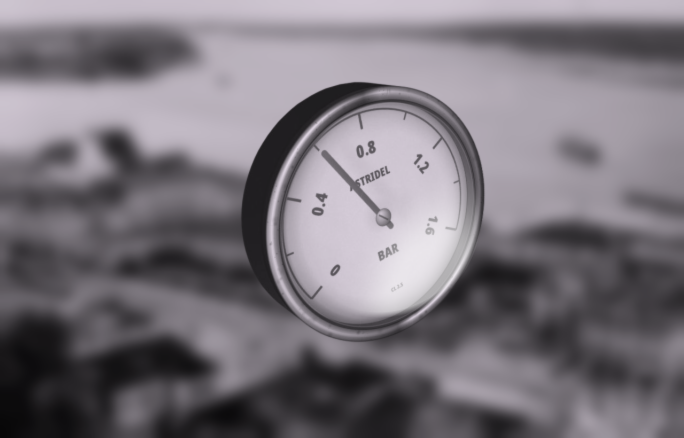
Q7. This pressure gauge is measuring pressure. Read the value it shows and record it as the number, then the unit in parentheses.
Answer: 0.6 (bar)
